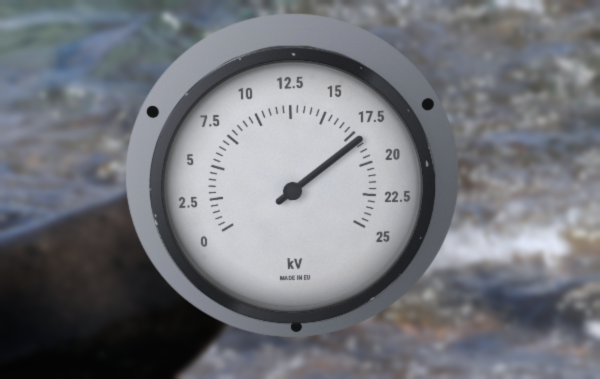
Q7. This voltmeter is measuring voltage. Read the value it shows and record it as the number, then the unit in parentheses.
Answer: 18 (kV)
